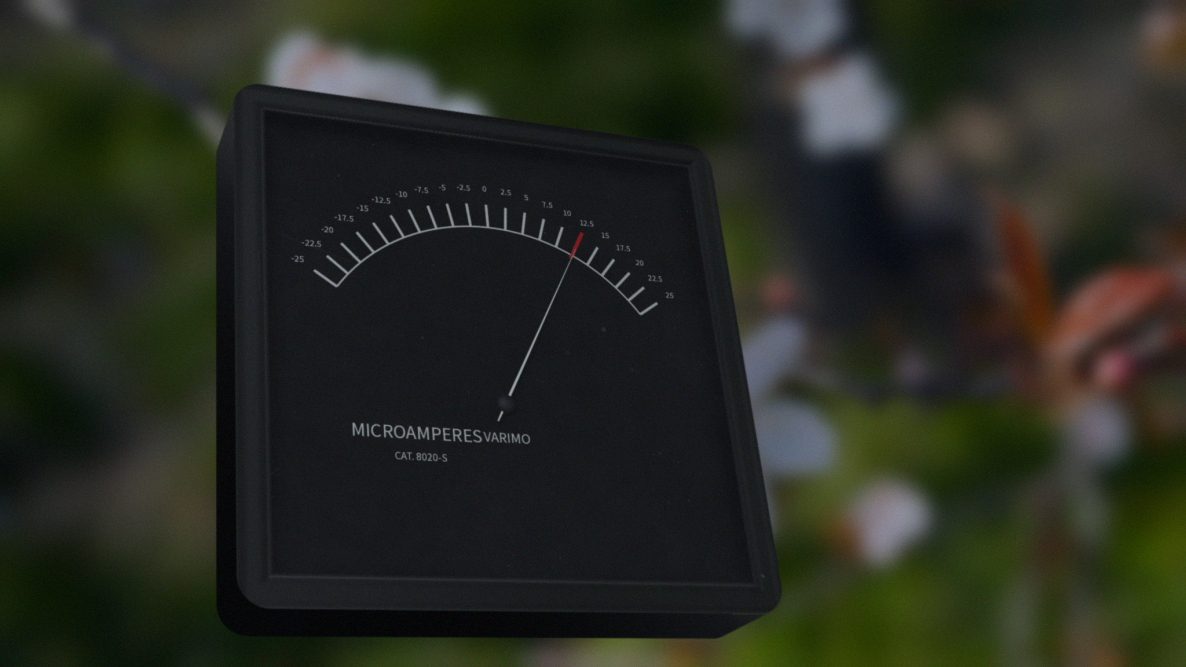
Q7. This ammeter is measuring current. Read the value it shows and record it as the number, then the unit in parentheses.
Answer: 12.5 (µA)
